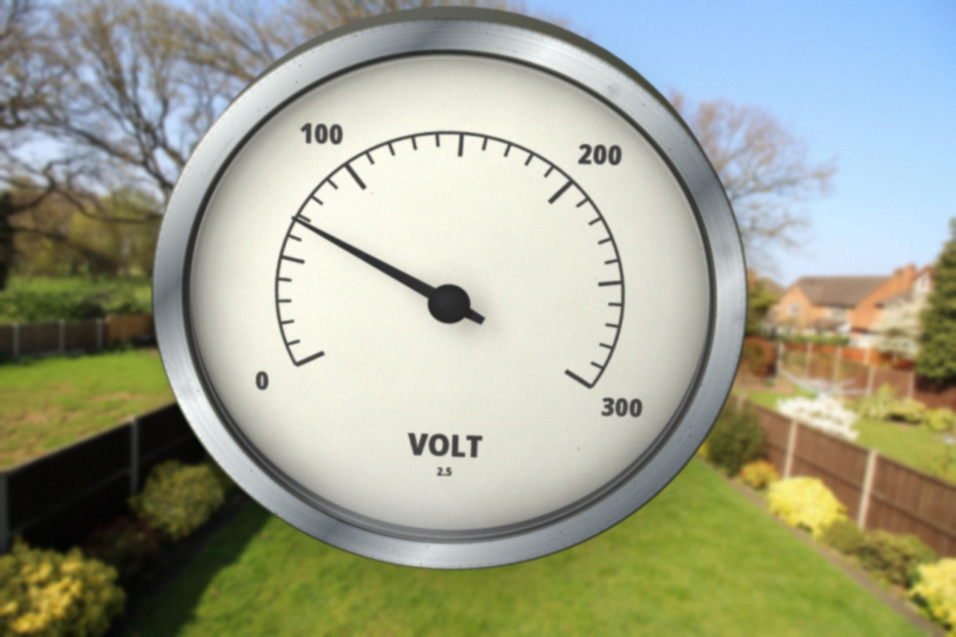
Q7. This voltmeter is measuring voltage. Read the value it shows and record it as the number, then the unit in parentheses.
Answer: 70 (V)
